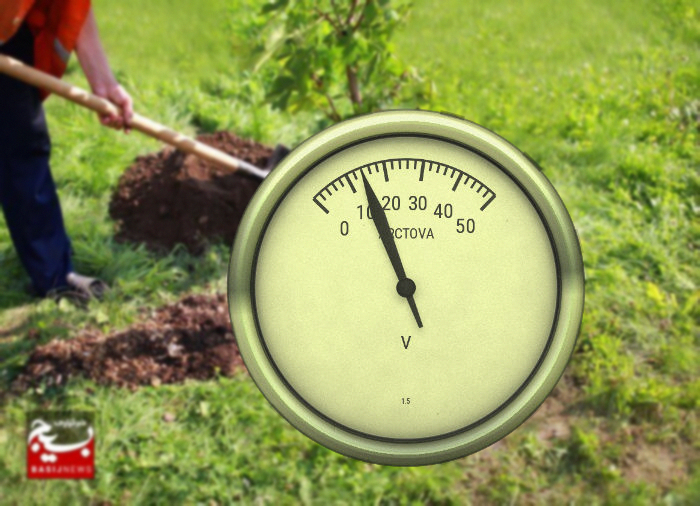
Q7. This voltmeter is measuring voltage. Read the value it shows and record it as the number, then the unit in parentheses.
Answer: 14 (V)
